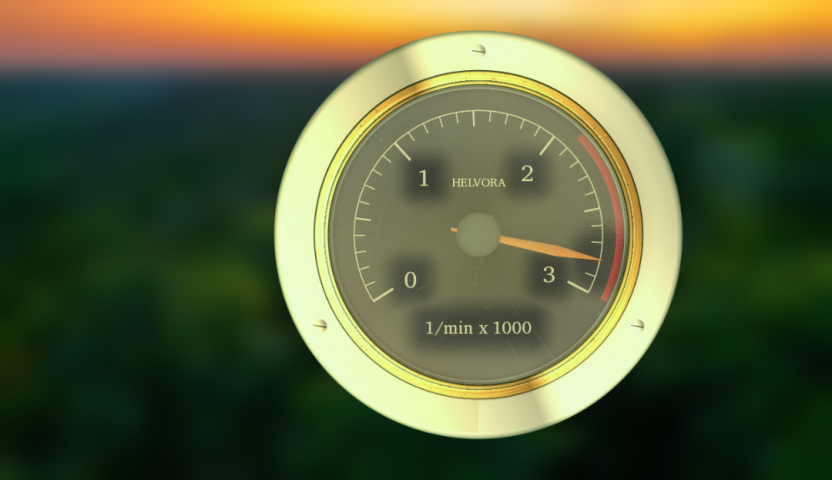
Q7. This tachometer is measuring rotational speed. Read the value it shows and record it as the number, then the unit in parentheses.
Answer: 2800 (rpm)
